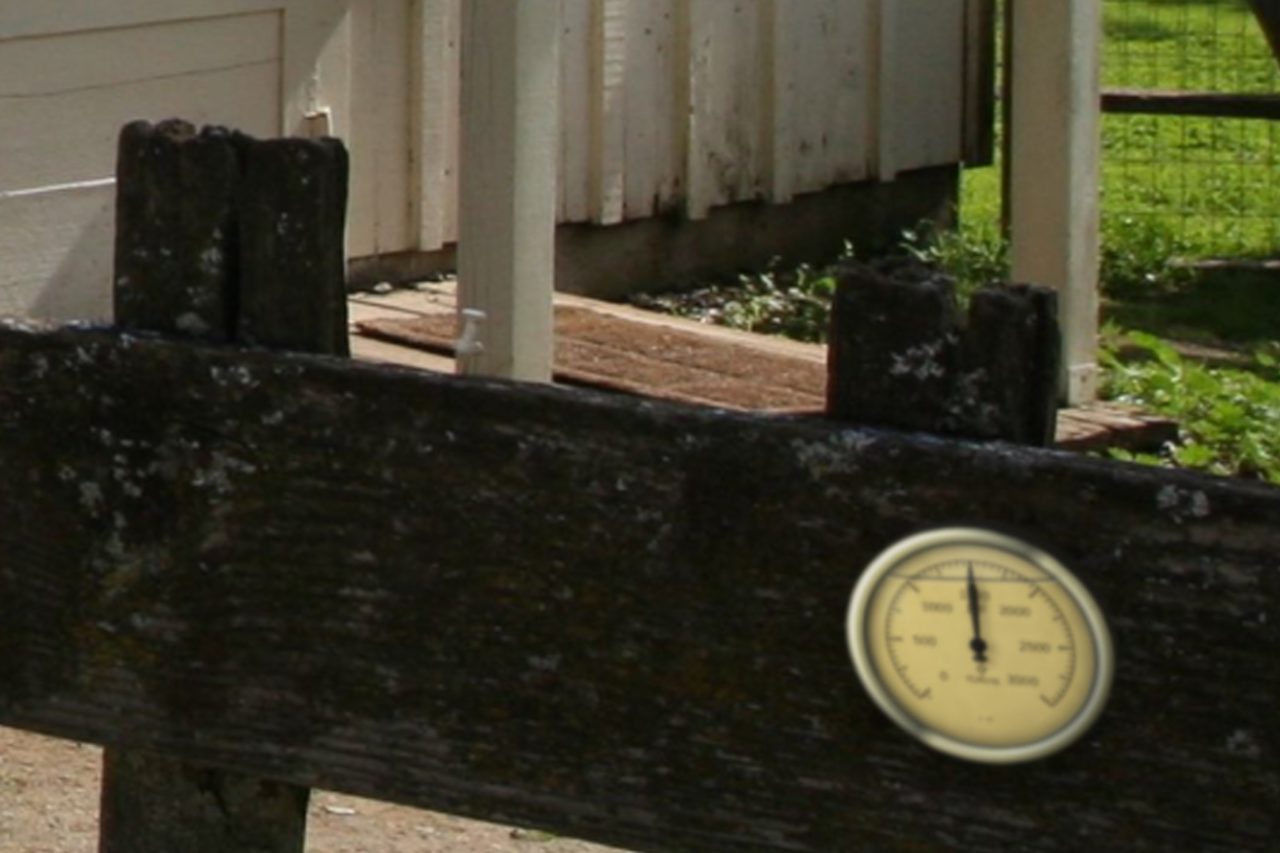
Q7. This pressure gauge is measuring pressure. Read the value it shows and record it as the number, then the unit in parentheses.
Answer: 1500 (psi)
